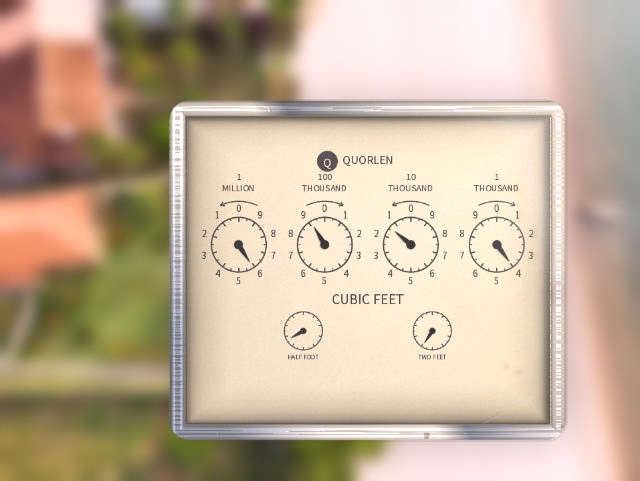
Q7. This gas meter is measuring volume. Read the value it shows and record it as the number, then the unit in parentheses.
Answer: 591400 (ft³)
